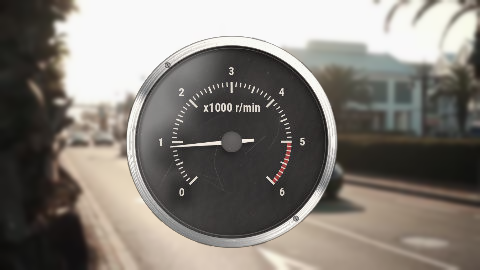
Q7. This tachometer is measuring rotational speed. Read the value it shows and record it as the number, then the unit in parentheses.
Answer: 900 (rpm)
